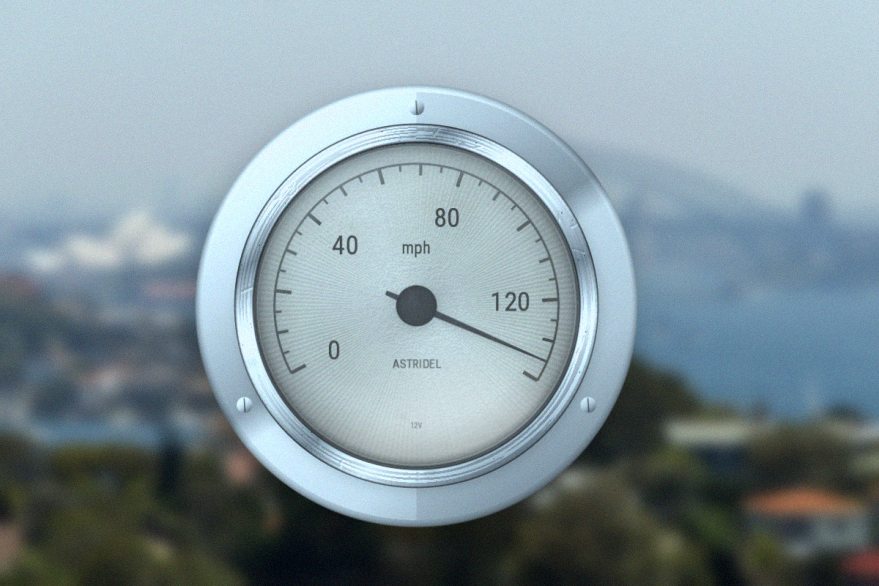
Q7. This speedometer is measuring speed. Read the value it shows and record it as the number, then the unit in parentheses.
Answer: 135 (mph)
